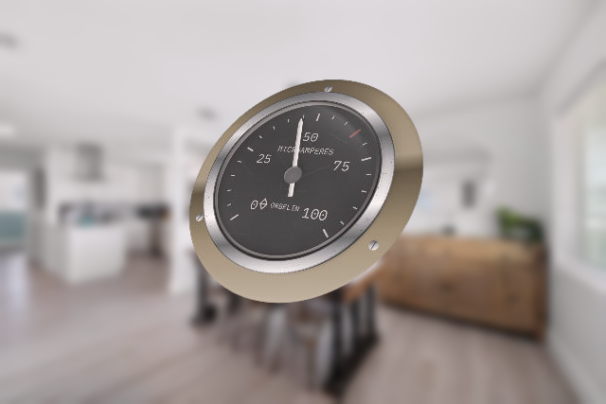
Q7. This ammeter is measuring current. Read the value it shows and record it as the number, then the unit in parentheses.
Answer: 45 (µA)
